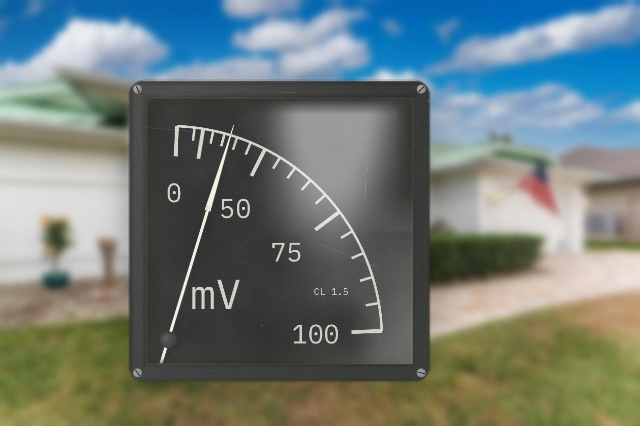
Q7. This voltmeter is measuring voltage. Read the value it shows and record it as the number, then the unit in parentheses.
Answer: 37.5 (mV)
